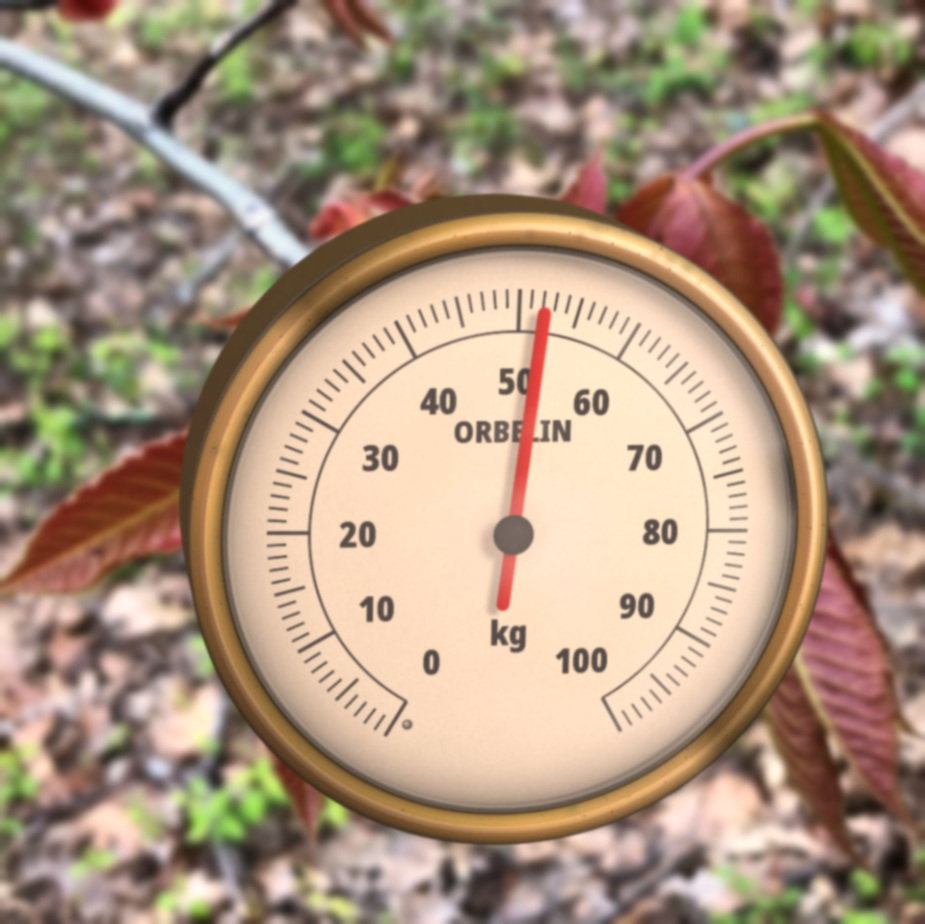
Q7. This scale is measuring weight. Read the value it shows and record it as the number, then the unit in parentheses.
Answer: 52 (kg)
